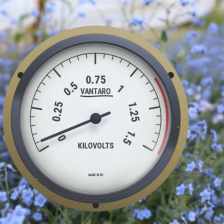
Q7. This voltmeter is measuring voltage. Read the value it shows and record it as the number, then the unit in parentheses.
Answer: 0.05 (kV)
